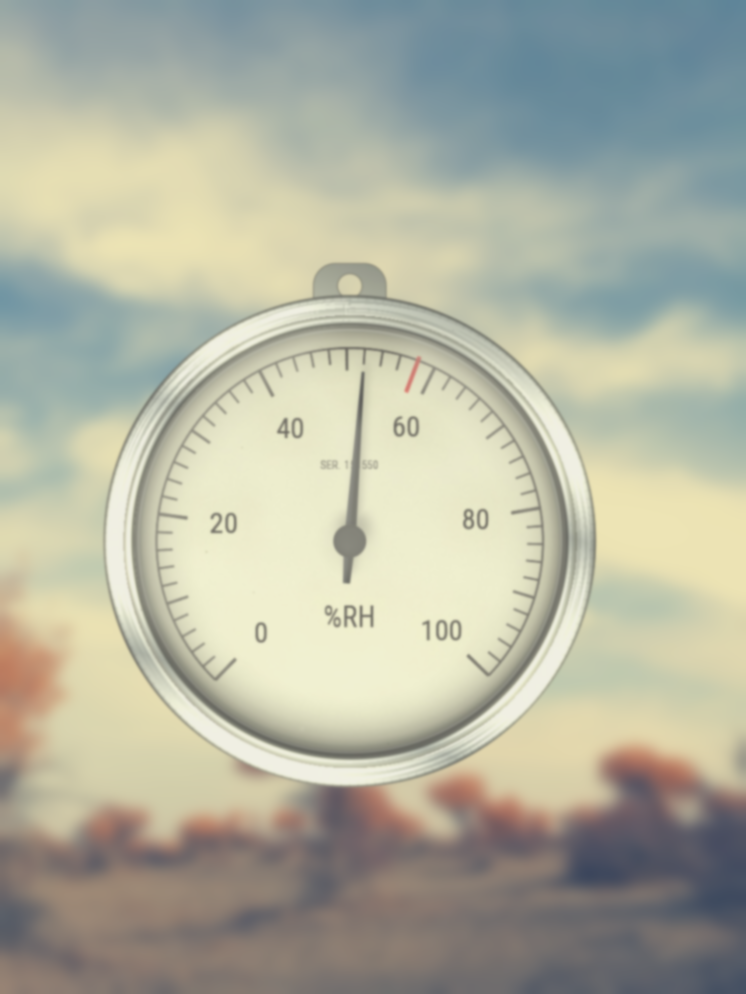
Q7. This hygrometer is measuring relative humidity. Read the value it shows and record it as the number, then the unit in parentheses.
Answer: 52 (%)
